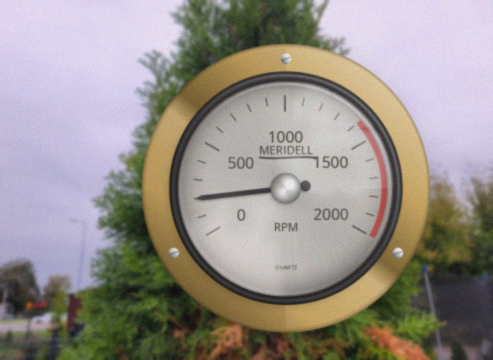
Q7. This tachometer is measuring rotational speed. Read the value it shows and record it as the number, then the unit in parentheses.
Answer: 200 (rpm)
